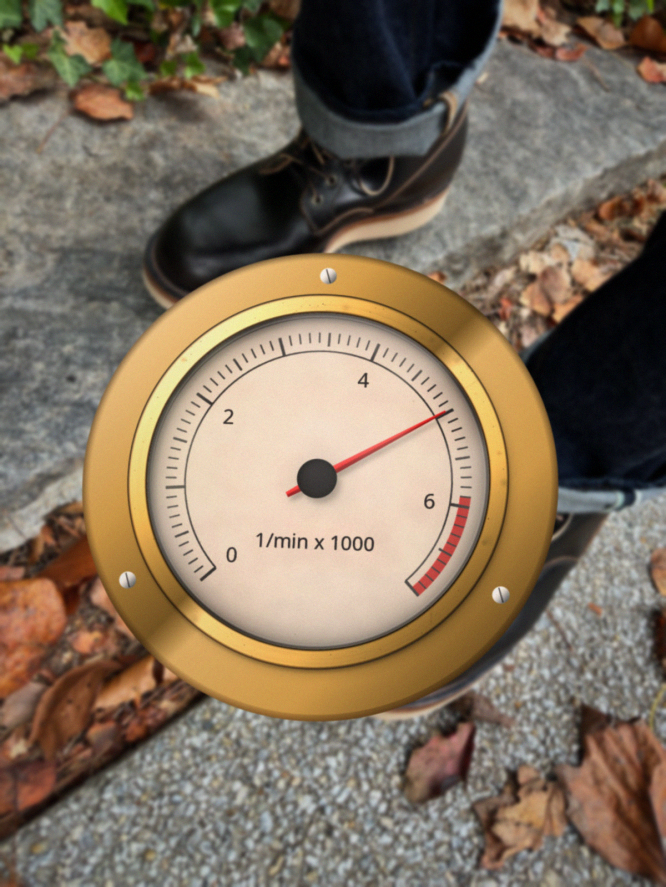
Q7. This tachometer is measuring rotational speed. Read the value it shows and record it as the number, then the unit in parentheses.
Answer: 5000 (rpm)
